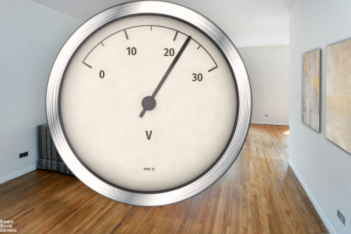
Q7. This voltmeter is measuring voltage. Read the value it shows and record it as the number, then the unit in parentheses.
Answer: 22.5 (V)
